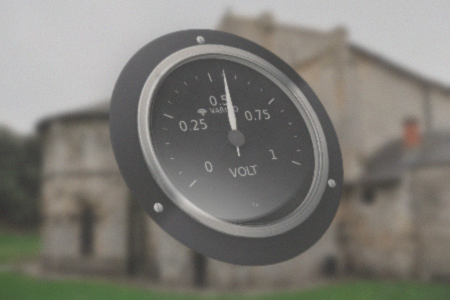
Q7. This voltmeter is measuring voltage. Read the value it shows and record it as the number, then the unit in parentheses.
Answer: 0.55 (V)
